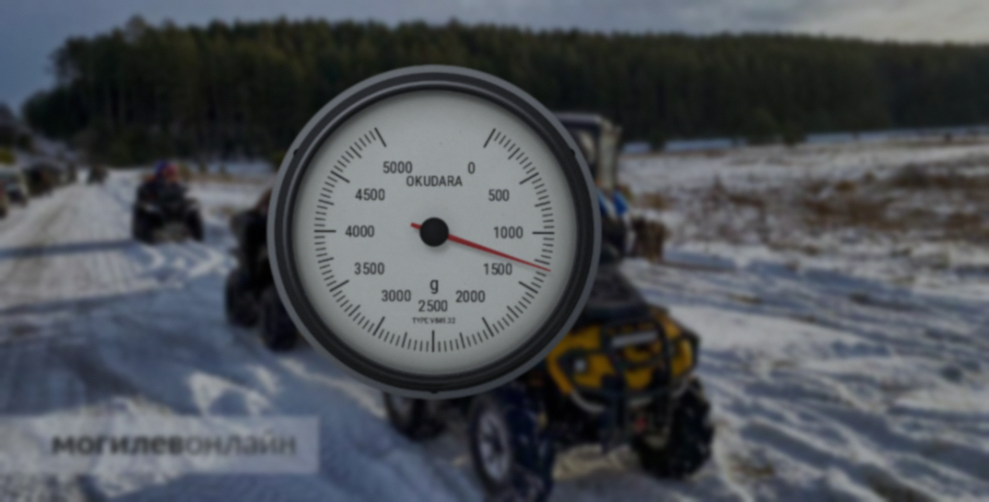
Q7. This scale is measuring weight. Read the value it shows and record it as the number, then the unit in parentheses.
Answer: 1300 (g)
